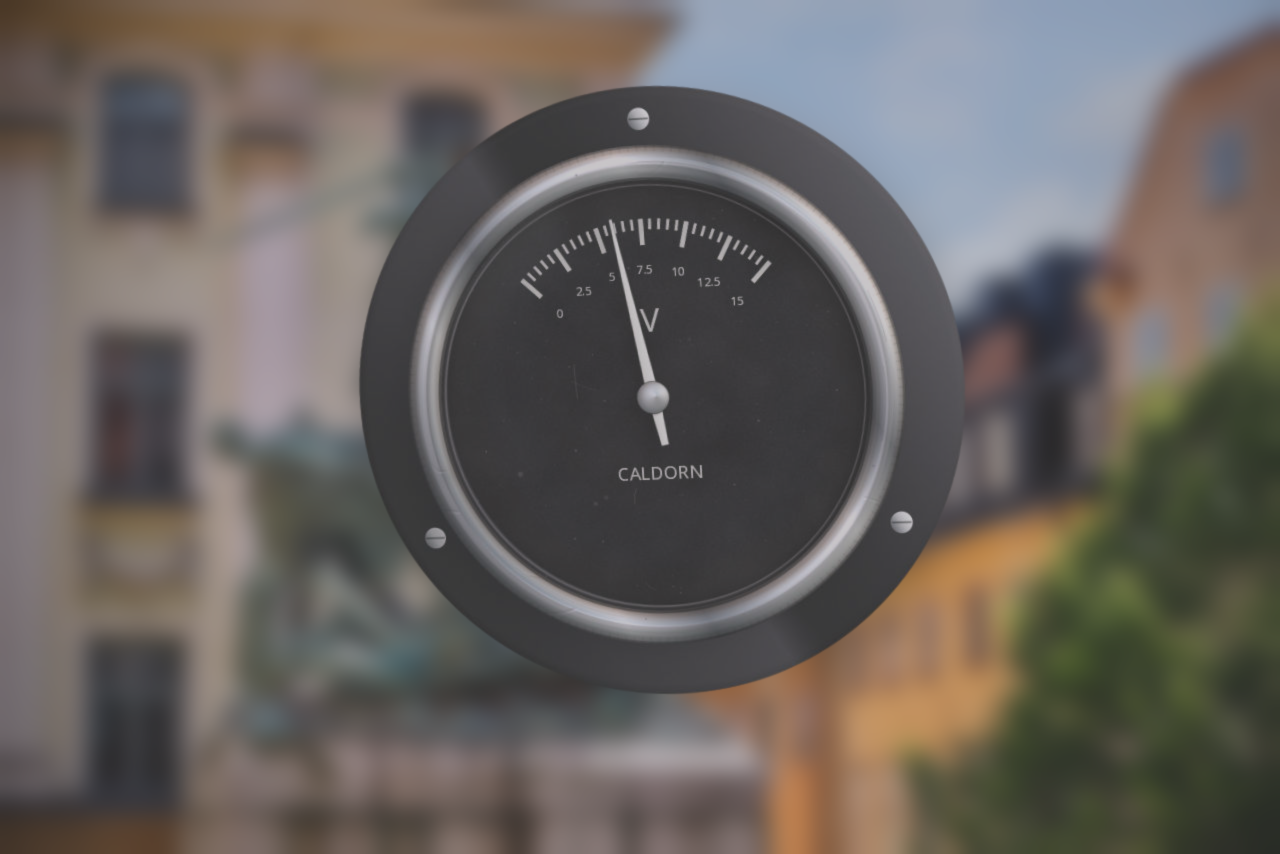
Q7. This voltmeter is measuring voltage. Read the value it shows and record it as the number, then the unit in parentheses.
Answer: 6 (V)
